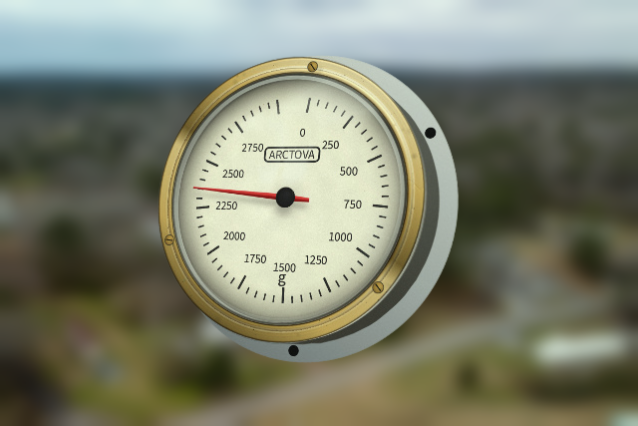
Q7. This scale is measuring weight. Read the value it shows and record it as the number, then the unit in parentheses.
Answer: 2350 (g)
